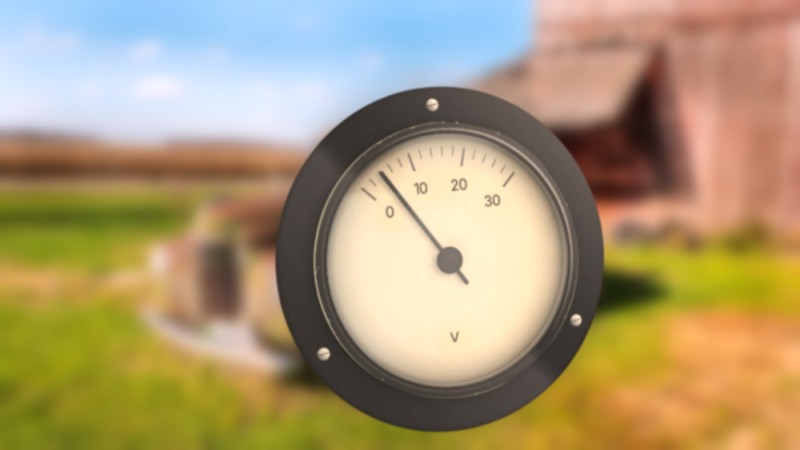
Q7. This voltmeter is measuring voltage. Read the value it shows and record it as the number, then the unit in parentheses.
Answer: 4 (V)
